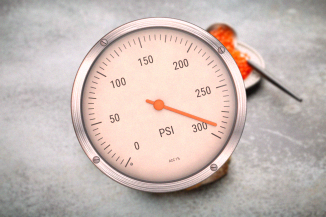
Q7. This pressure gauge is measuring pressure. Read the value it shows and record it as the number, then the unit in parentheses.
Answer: 290 (psi)
